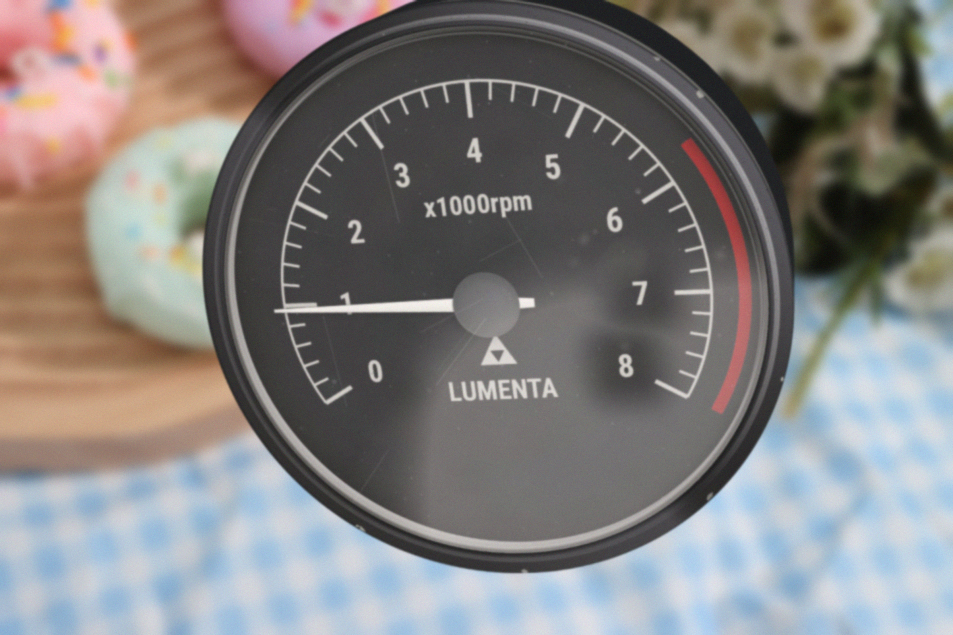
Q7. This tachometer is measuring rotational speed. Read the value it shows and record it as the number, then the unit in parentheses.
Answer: 1000 (rpm)
